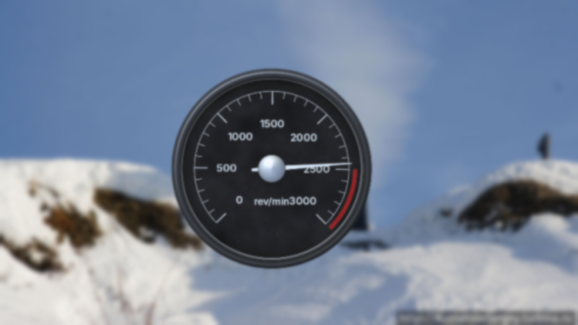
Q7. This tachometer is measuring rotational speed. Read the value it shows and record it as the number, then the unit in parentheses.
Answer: 2450 (rpm)
